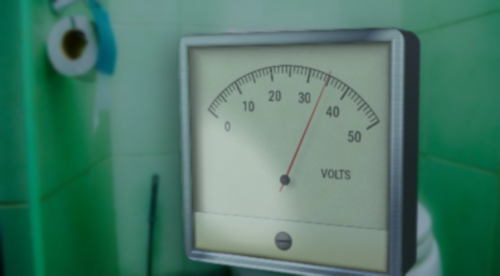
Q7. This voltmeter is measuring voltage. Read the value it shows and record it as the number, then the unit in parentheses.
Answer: 35 (V)
